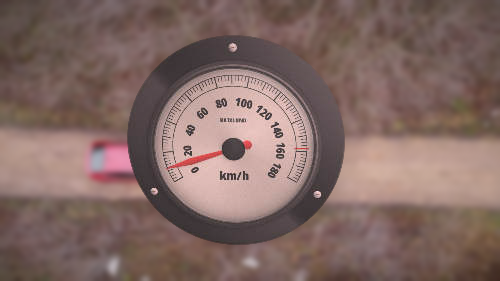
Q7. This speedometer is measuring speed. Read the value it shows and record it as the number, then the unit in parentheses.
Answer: 10 (km/h)
